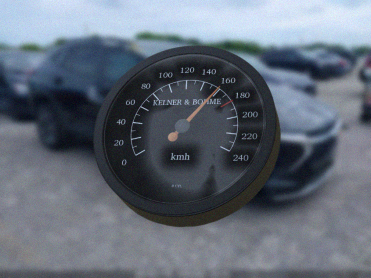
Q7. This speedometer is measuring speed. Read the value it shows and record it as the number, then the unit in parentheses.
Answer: 160 (km/h)
